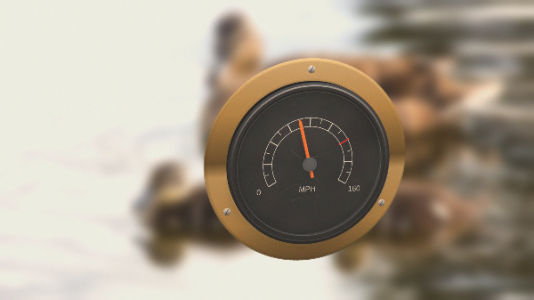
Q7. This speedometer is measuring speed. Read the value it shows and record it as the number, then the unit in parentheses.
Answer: 70 (mph)
